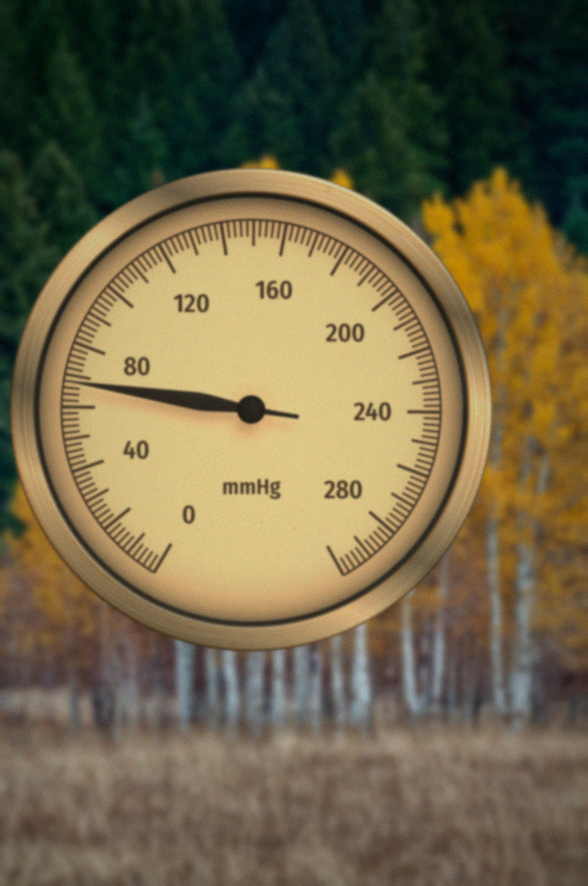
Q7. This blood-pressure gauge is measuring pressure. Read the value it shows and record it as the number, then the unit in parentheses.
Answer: 68 (mmHg)
